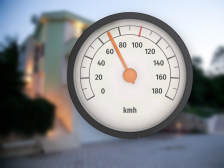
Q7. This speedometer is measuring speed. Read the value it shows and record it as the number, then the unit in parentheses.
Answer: 70 (km/h)
